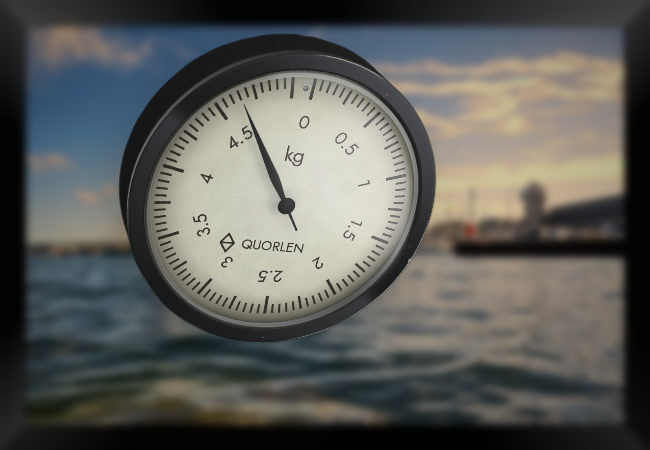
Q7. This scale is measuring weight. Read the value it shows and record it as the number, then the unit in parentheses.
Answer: 4.65 (kg)
